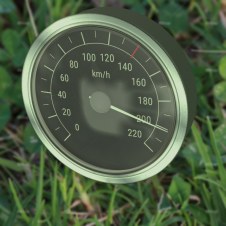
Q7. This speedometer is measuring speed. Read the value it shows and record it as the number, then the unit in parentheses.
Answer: 200 (km/h)
